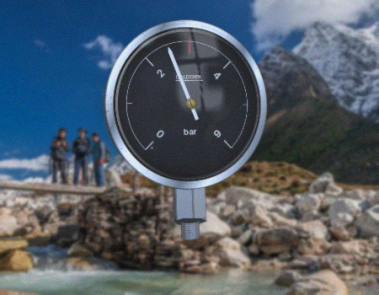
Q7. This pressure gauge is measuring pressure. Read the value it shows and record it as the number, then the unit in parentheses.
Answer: 2.5 (bar)
